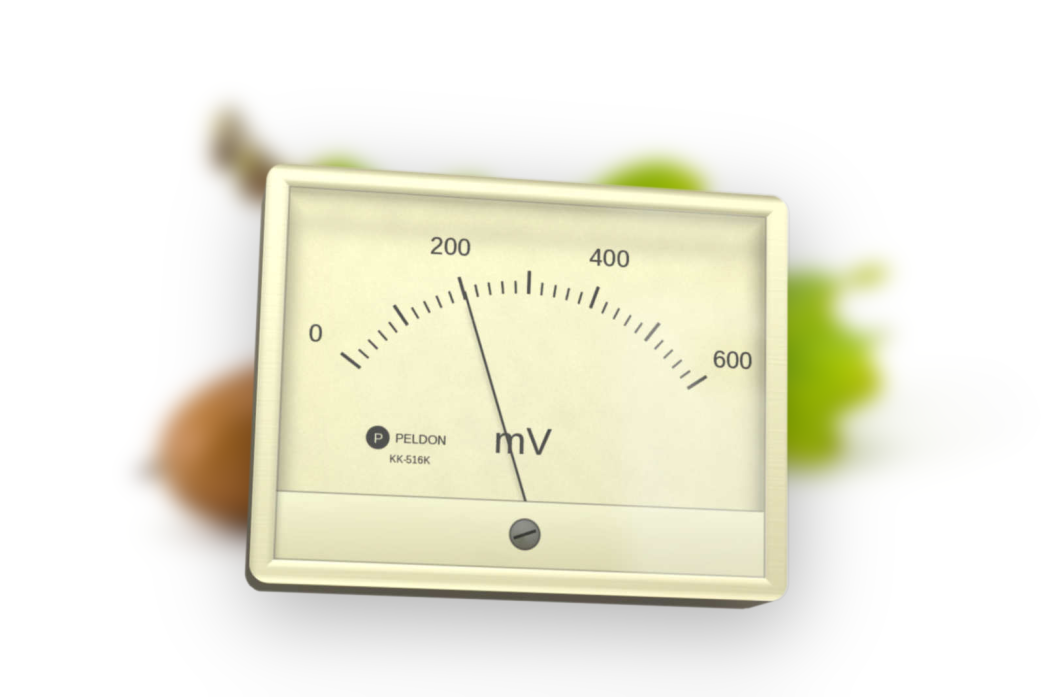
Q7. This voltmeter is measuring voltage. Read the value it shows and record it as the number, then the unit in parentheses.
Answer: 200 (mV)
